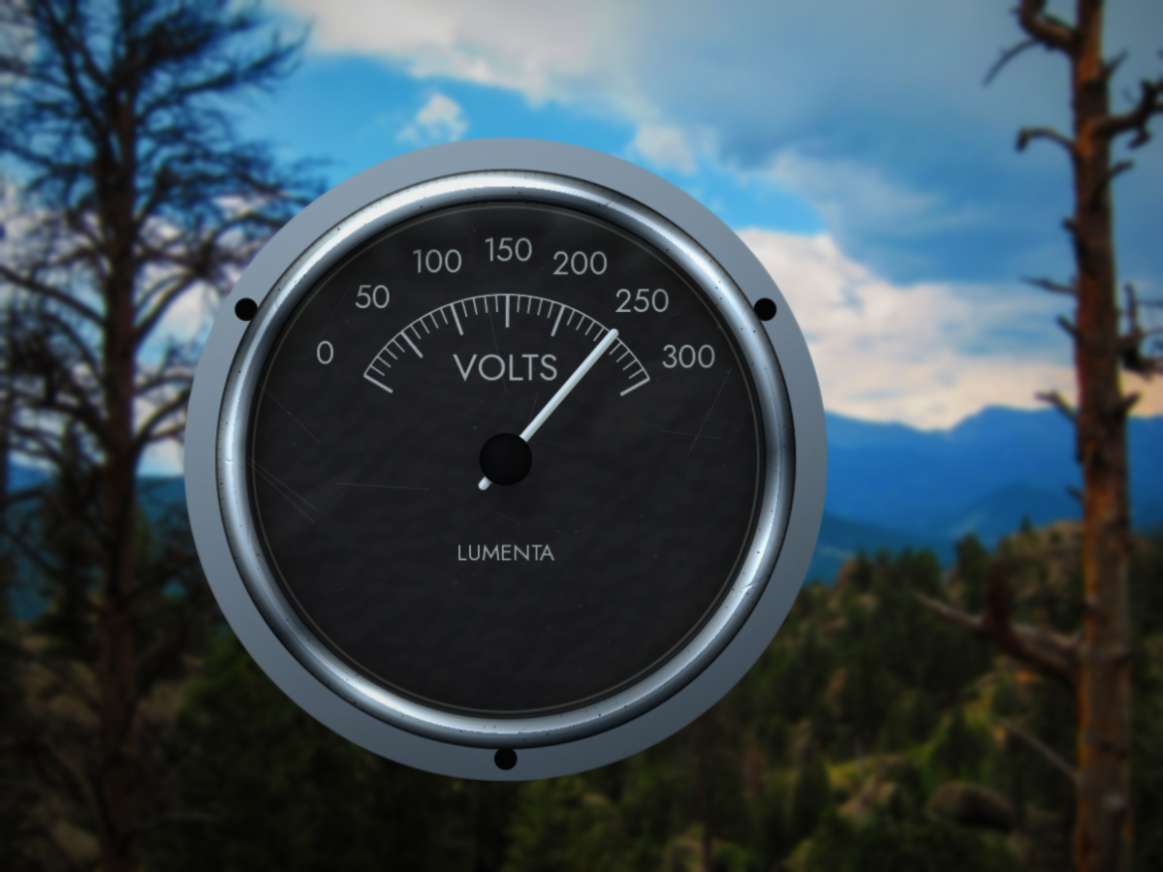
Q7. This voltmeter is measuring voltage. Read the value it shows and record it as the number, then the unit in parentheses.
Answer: 250 (V)
